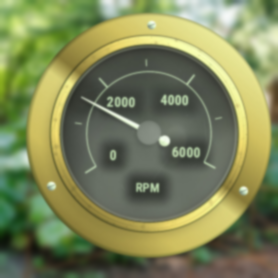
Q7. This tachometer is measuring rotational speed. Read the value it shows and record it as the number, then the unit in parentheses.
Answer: 1500 (rpm)
